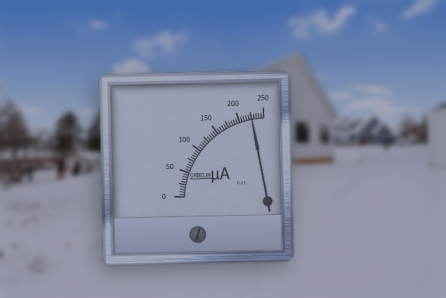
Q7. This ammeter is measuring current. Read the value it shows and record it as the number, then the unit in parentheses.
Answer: 225 (µA)
